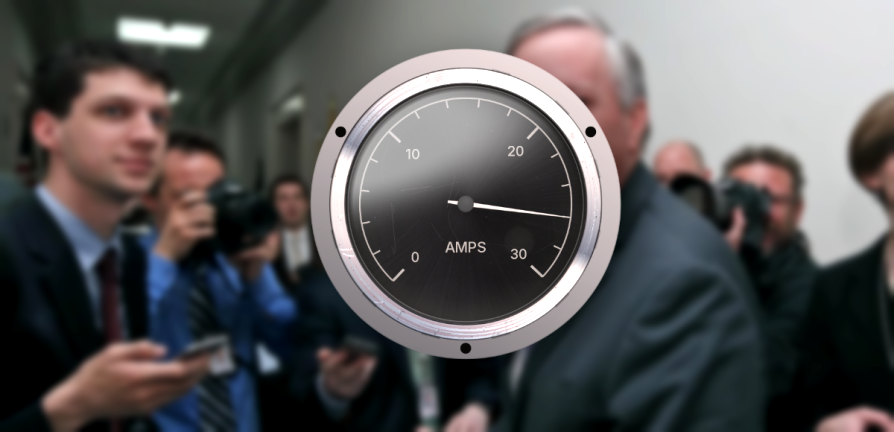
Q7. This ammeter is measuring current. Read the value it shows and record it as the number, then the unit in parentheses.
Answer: 26 (A)
